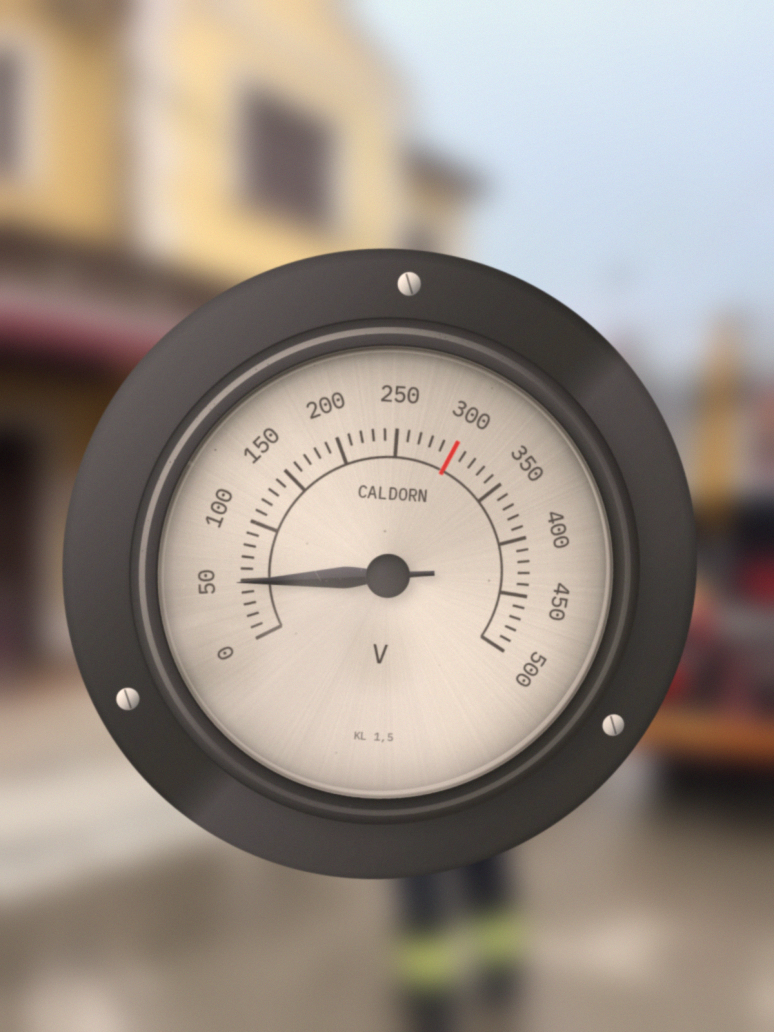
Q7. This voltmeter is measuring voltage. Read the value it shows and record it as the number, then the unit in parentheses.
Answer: 50 (V)
